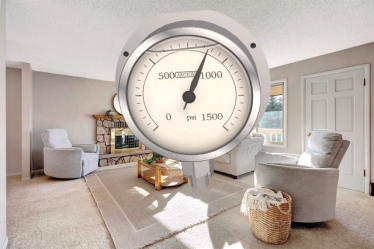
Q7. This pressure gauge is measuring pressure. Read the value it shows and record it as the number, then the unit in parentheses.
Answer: 875 (psi)
